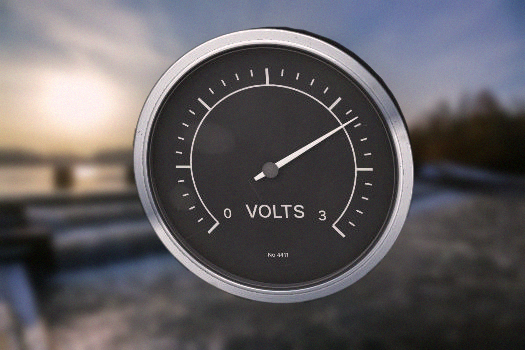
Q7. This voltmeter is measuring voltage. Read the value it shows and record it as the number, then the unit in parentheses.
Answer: 2.15 (V)
